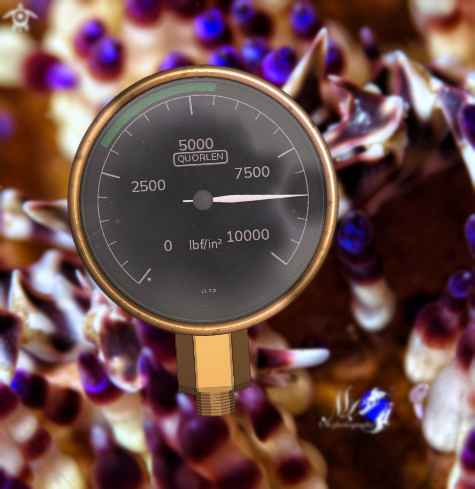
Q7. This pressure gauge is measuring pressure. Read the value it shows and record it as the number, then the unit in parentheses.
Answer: 8500 (psi)
